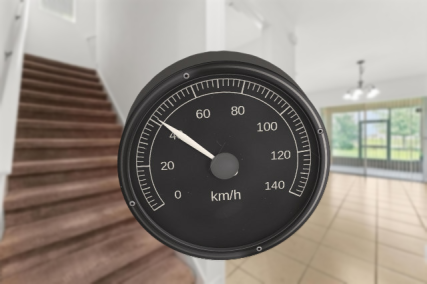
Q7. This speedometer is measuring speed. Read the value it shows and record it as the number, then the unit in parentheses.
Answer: 42 (km/h)
